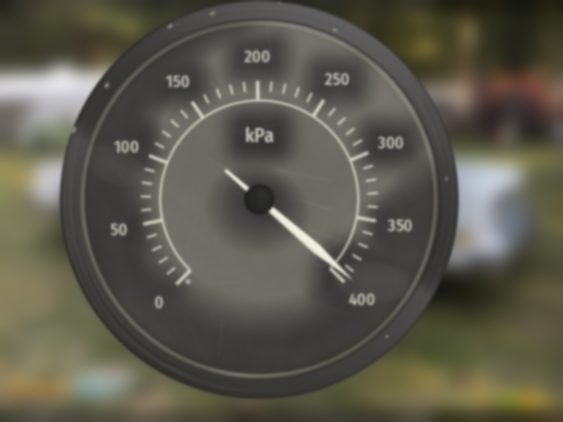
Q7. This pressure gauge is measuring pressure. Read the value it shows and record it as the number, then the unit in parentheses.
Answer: 395 (kPa)
